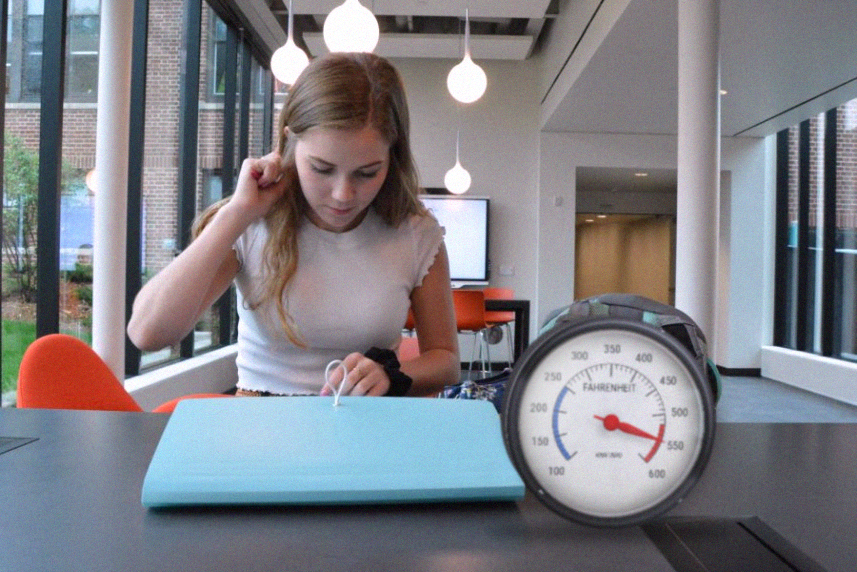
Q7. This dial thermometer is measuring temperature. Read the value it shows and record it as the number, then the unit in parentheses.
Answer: 550 (°F)
